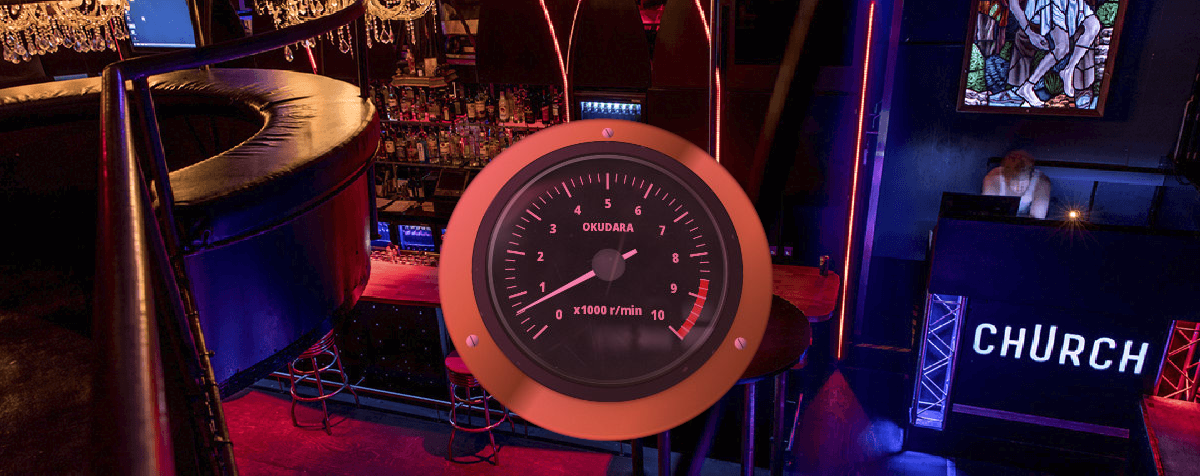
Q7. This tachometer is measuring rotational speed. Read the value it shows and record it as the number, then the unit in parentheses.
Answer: 600 (rpm)
